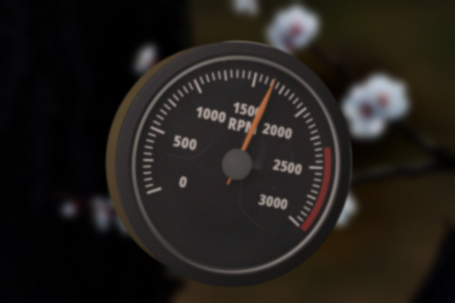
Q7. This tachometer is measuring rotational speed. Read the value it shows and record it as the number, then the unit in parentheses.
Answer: 1650 (rpm)
